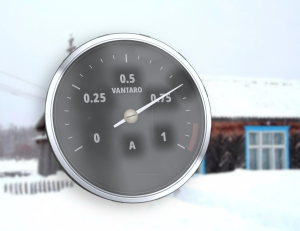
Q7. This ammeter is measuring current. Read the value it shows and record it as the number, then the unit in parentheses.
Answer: 0.75 (A)
